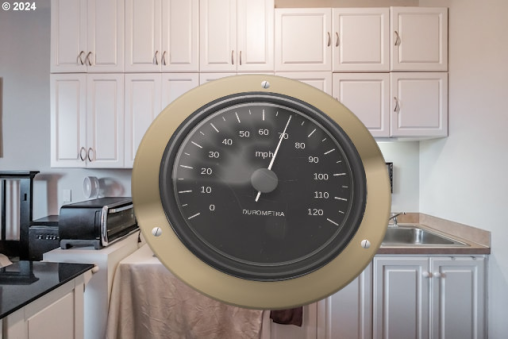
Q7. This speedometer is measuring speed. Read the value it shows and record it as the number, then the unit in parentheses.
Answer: 70 (mph)
